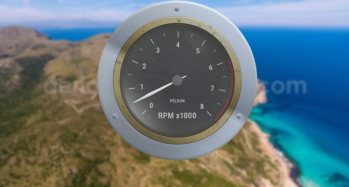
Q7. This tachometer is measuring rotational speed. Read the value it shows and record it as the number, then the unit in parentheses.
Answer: 500 (rpm)
